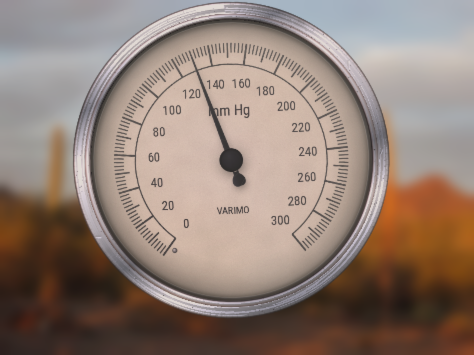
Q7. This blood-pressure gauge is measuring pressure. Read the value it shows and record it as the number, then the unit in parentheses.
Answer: 130 (mmHg)
